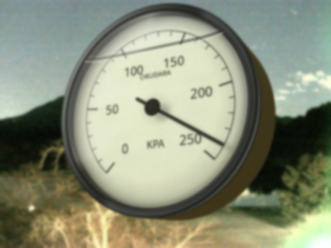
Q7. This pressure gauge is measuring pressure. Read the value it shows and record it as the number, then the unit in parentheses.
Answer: 240 (kPa)
